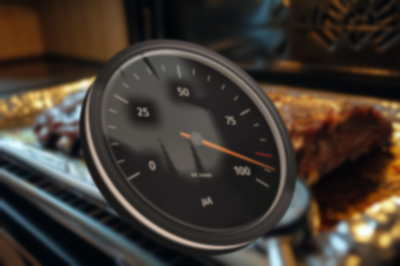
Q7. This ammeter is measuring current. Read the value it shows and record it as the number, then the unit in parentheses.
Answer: 95 (µA)
